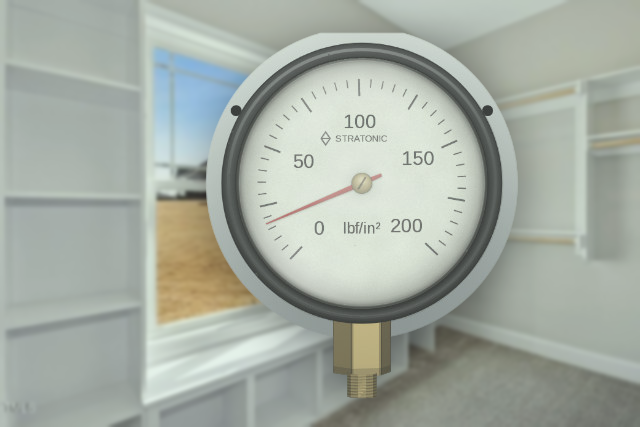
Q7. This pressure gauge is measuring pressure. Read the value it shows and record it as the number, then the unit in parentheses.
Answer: 17.5 (psi)
